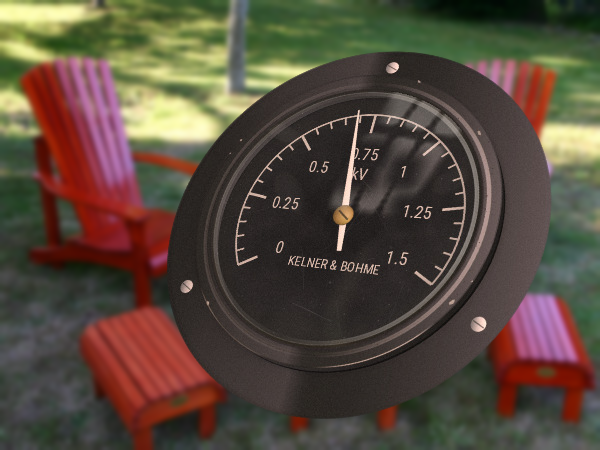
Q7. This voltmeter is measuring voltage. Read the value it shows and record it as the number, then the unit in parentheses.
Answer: 0.7 (kV)
